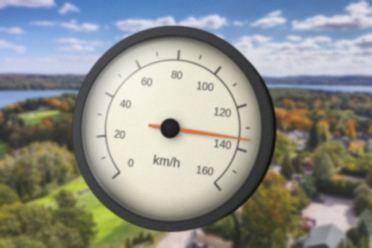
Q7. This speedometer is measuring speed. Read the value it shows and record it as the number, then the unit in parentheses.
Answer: 135 (km/h)
